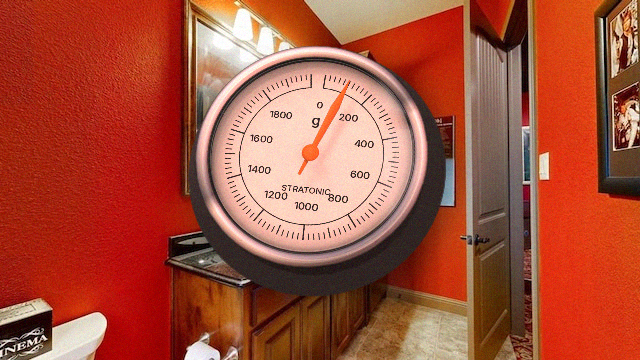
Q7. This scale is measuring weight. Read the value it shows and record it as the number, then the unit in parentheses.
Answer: 100 (g)
